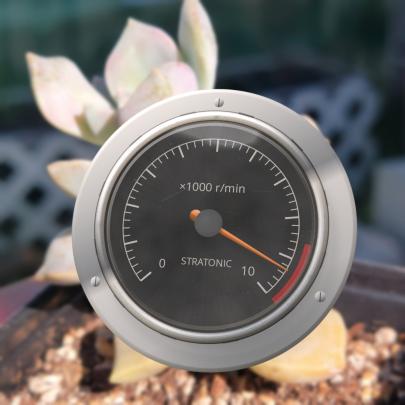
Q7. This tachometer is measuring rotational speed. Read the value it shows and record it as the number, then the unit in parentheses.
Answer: 9300 (rpm)
